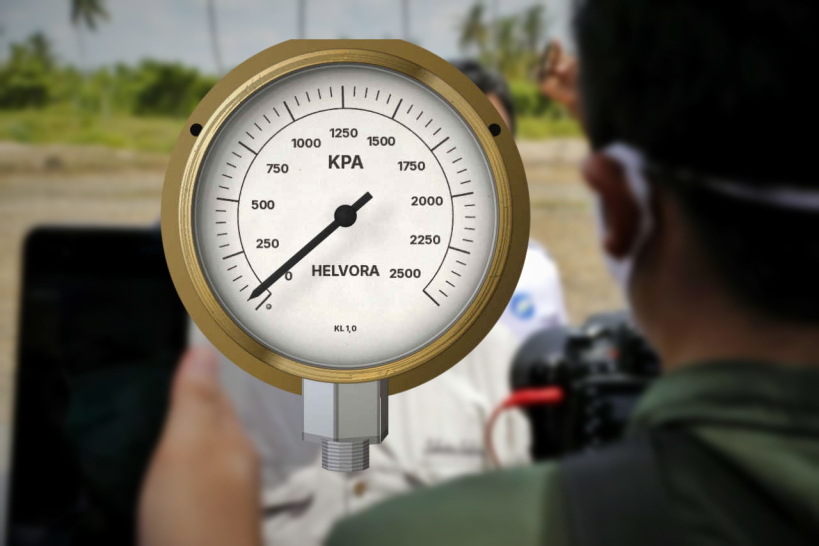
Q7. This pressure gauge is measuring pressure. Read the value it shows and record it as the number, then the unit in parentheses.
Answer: 50 (kPa)
